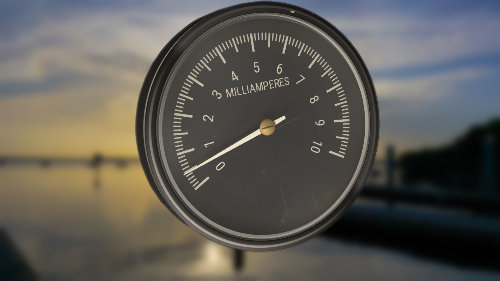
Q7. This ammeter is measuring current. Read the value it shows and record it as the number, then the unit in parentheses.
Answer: 0.5 (mA)
